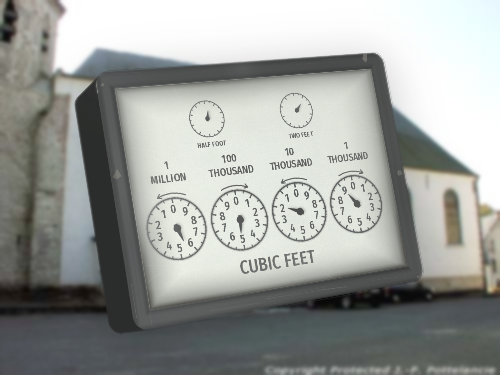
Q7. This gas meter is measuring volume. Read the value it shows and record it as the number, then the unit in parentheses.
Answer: 551900 (ft³)
